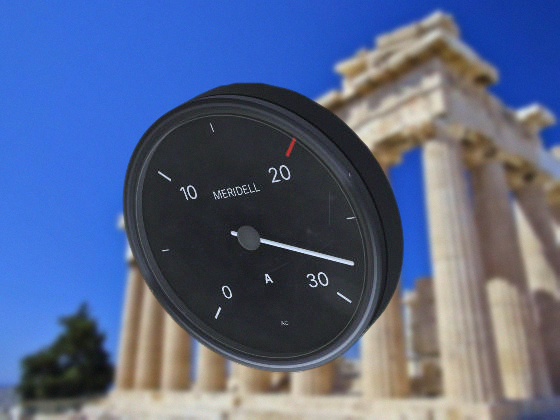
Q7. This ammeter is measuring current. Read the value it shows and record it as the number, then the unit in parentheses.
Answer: 27.5 (A)
